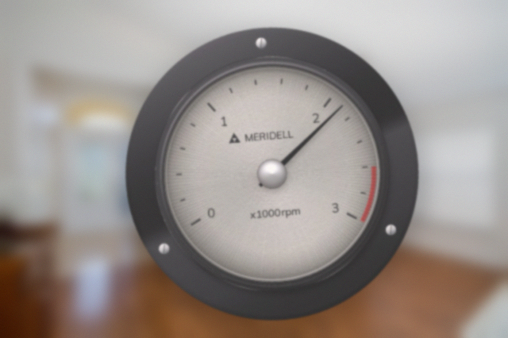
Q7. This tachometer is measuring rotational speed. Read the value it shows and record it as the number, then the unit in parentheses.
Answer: 2100 (rpm)
